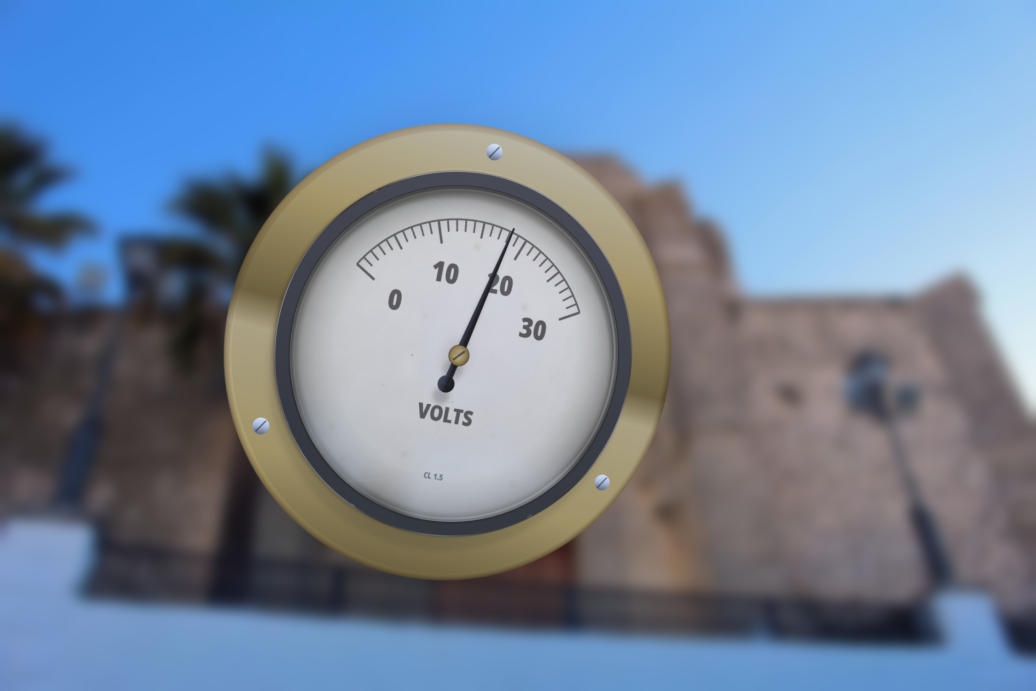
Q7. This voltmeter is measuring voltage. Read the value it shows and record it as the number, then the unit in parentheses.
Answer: 18 (V)
